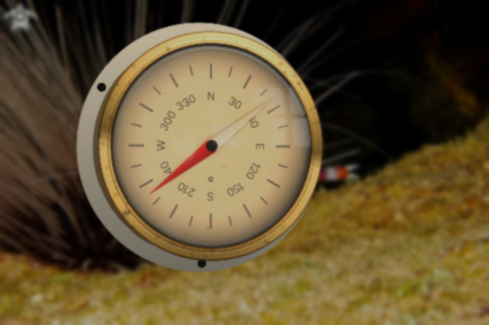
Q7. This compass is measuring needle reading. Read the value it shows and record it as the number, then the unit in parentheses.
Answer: 232.5 (°)
